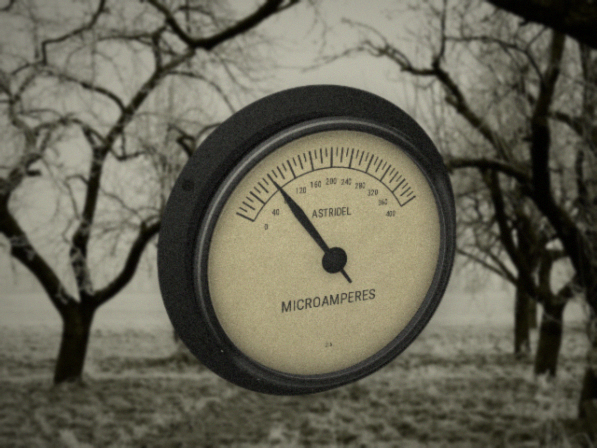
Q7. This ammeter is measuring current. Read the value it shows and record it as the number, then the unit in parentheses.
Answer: 80 (µA)
